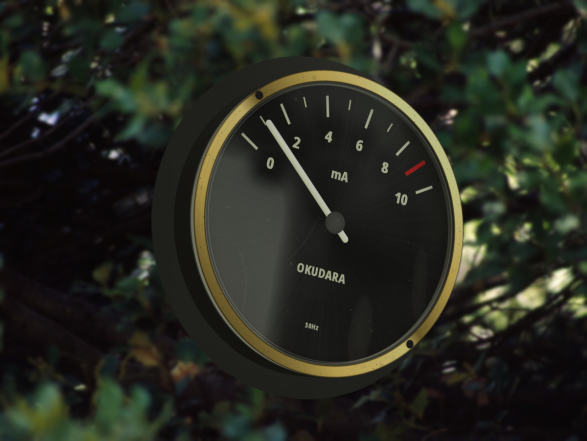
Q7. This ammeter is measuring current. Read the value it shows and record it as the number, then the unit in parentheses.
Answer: 1 (mA)
